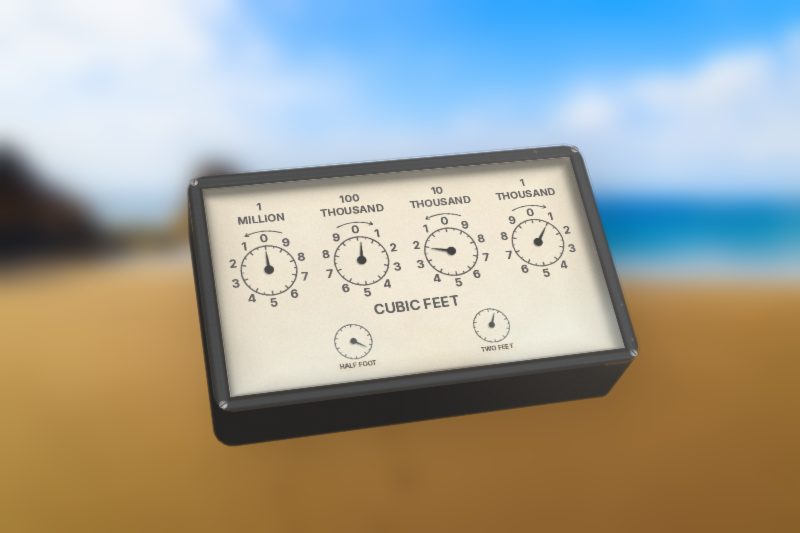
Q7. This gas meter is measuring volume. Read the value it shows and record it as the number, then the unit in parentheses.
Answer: 2100 (ft³)
